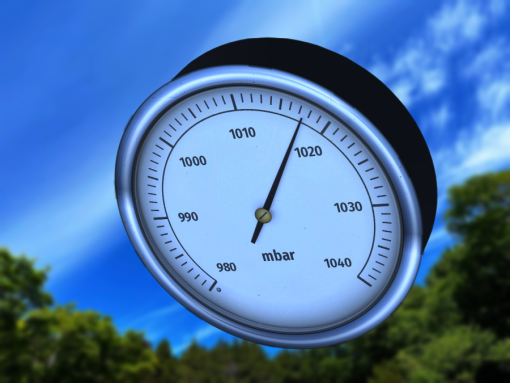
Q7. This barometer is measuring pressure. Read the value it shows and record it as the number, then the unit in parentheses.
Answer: 1017.5 (mbar)
